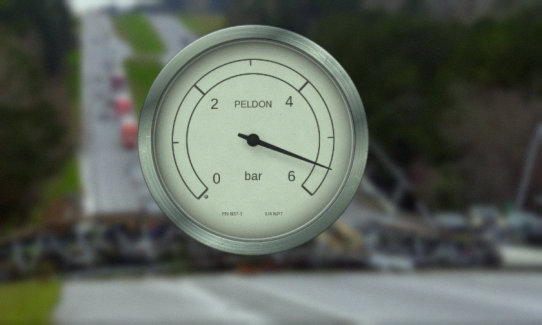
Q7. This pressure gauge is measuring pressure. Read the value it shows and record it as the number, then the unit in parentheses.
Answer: 5.5 (bar)
